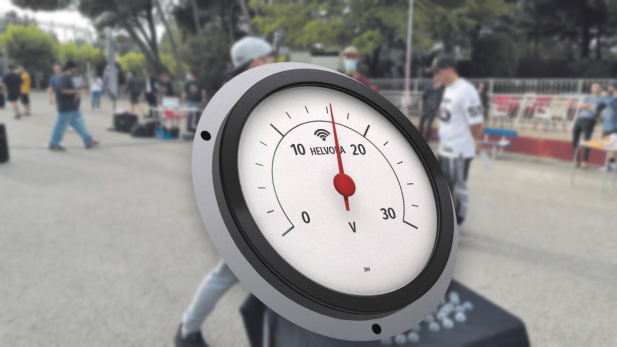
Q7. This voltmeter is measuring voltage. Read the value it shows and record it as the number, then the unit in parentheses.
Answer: 16 (V)
